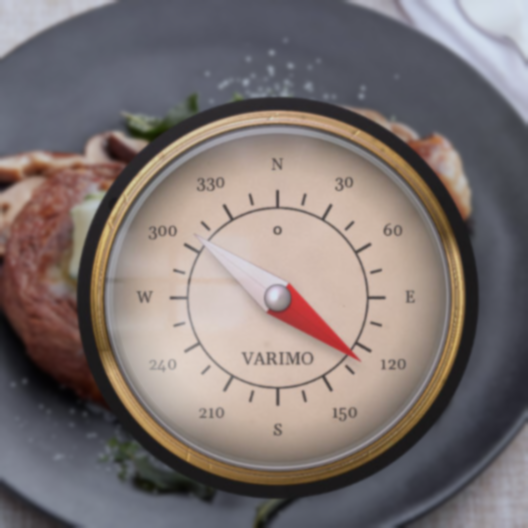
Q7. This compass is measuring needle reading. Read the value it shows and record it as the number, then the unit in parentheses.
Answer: 127.5 (°)
